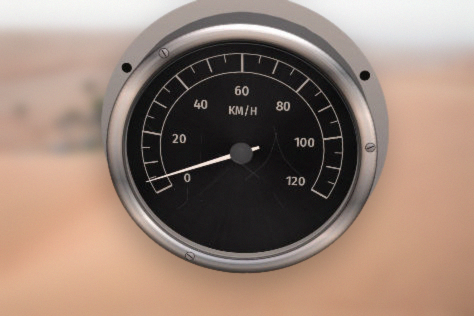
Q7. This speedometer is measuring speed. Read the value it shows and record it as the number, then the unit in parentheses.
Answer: 5 (km/h)
